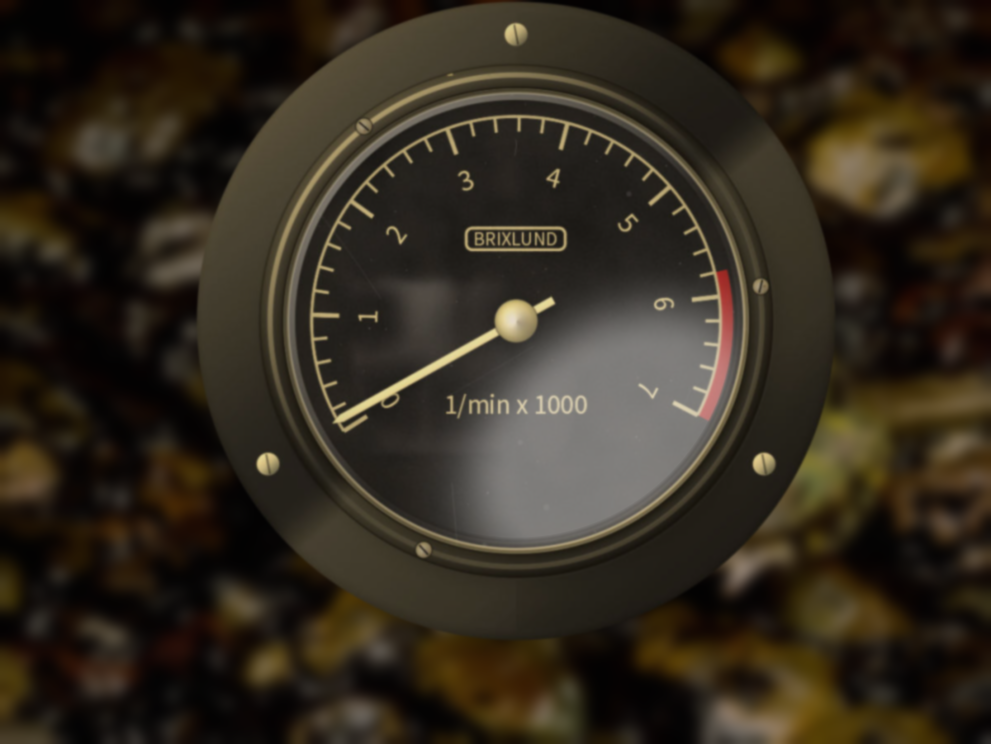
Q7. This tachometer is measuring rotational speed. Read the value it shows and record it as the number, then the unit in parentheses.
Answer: 100 (rpm)
